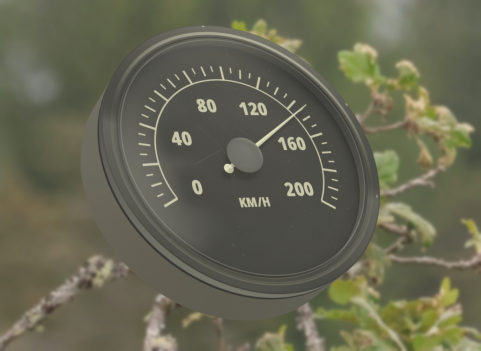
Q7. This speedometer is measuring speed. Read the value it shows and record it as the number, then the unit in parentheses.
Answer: 145 (km/h)
